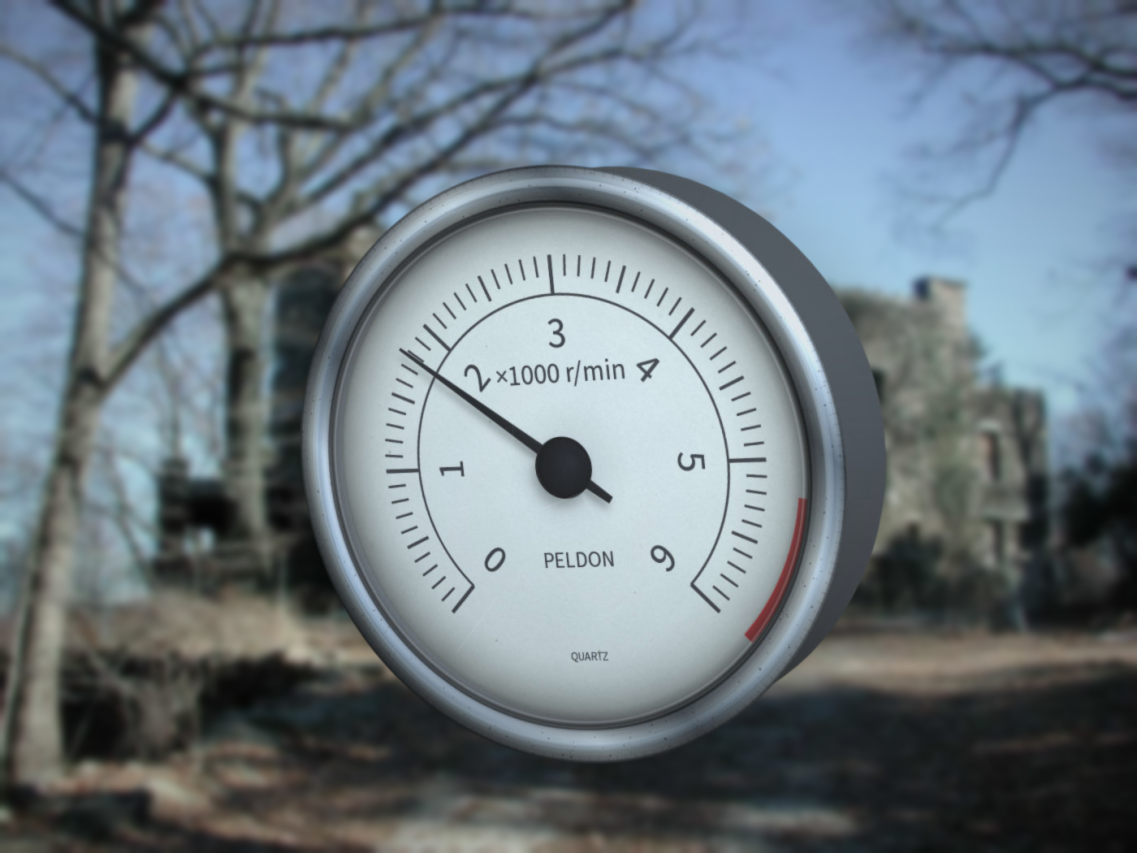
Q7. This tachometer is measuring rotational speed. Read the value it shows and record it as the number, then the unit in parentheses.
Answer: 1800 (rpm)
